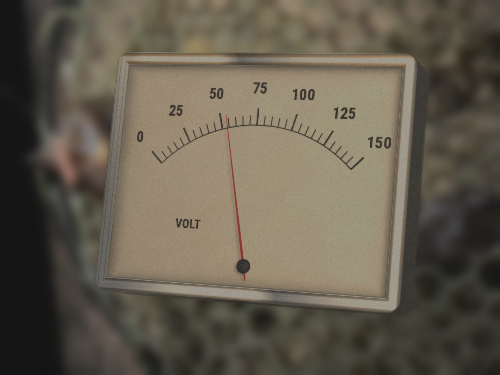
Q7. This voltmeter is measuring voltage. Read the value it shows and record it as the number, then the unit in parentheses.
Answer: 55 (V)
